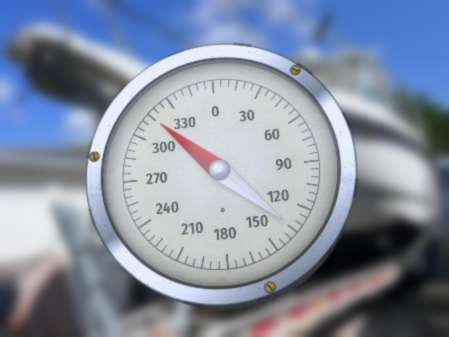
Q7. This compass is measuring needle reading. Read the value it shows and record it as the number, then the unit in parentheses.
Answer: 315 (°)
